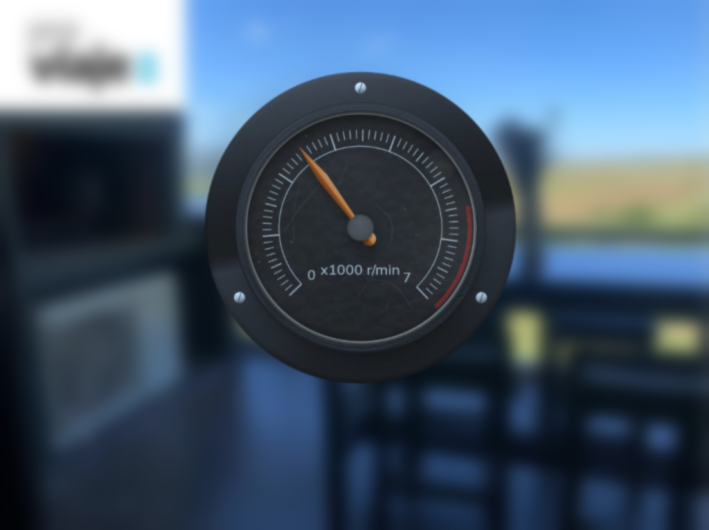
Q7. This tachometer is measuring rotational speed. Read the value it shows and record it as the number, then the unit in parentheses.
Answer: 2500 (rpm)
